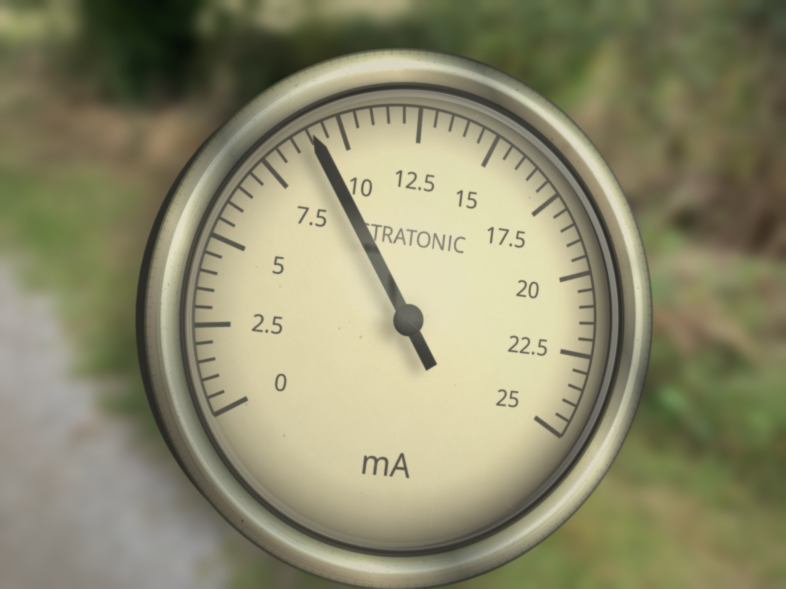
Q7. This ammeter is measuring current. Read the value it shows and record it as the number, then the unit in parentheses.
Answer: 9 (mA)
